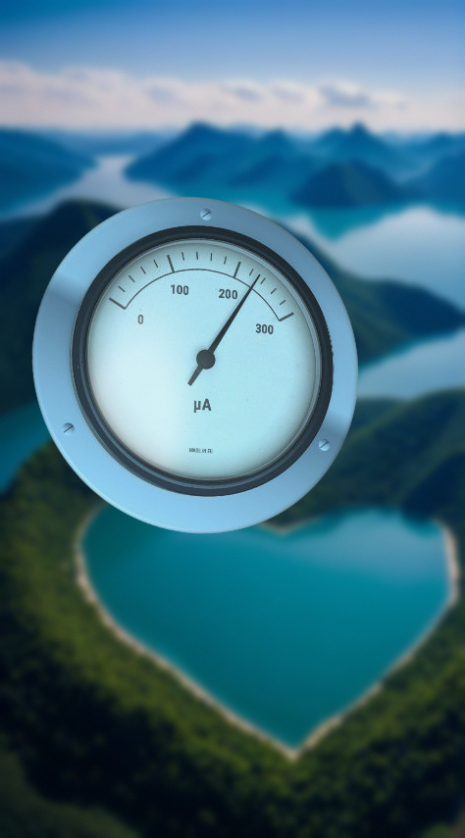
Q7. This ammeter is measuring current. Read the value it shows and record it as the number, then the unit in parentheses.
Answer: 230 (µA)
